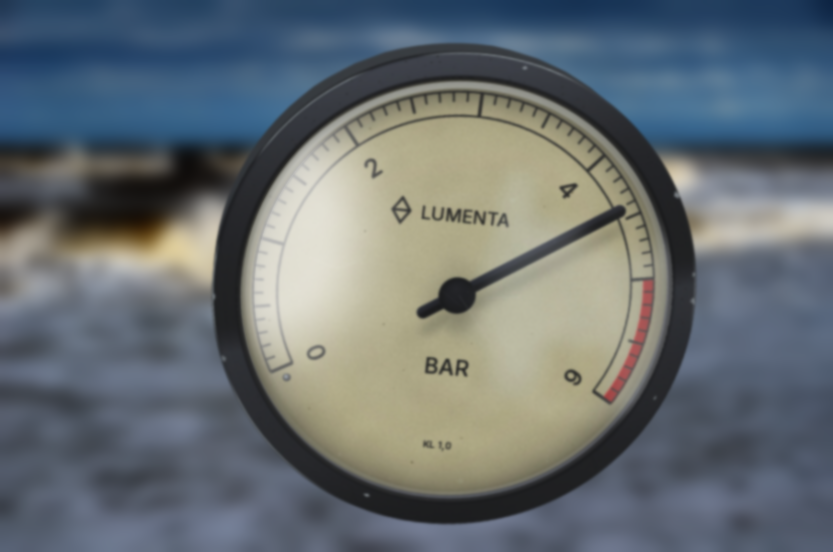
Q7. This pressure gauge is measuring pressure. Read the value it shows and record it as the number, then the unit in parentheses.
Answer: 4.4 (bar)
